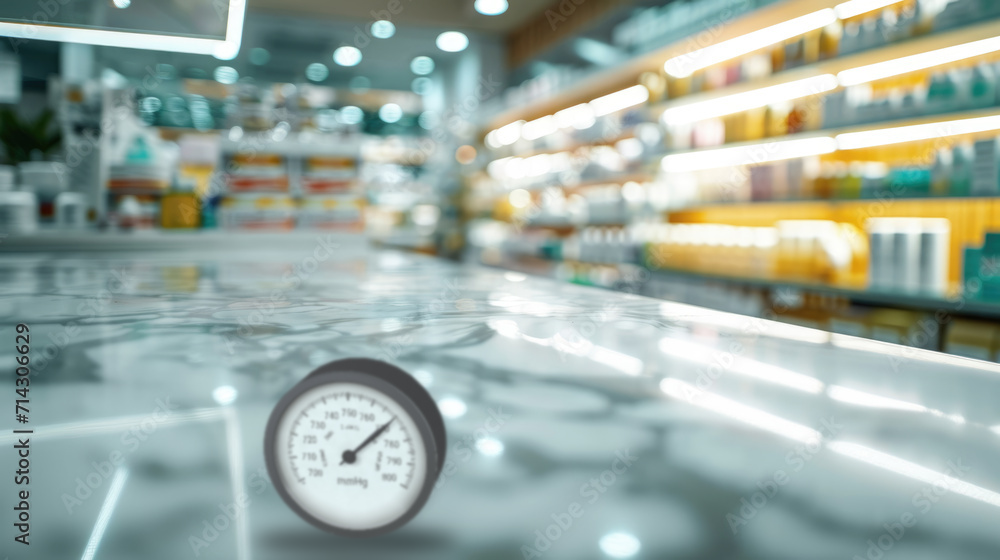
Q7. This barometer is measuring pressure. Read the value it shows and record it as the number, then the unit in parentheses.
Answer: 770 (mmHg)
